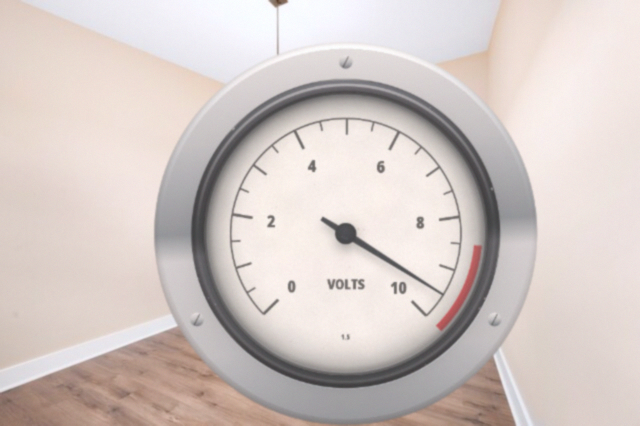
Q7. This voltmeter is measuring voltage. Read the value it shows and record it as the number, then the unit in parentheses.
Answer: 9.5 (V)
